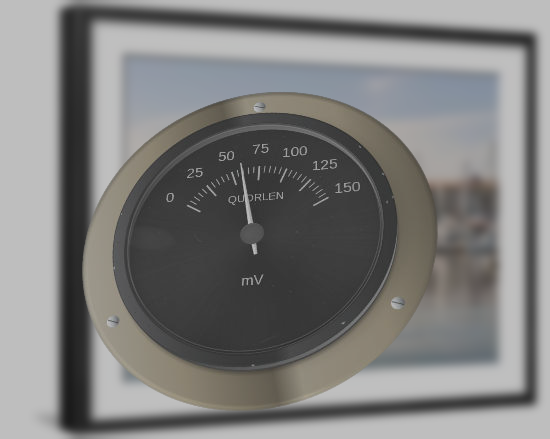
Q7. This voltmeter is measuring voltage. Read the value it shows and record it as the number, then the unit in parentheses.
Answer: 60 (mV)
